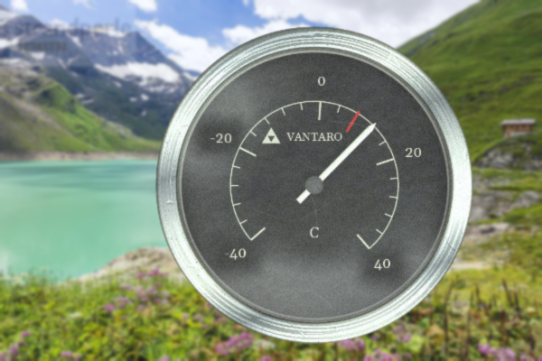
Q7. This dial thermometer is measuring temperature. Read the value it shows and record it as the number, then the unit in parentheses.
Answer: 12 (°C)
